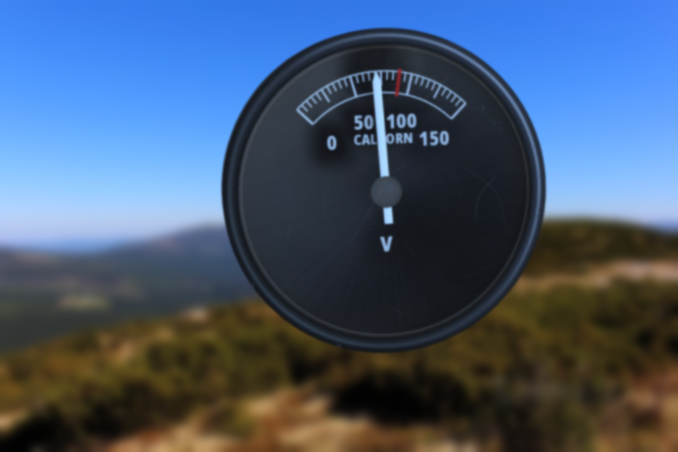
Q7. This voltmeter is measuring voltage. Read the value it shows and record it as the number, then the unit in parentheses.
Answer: 70 (V)
